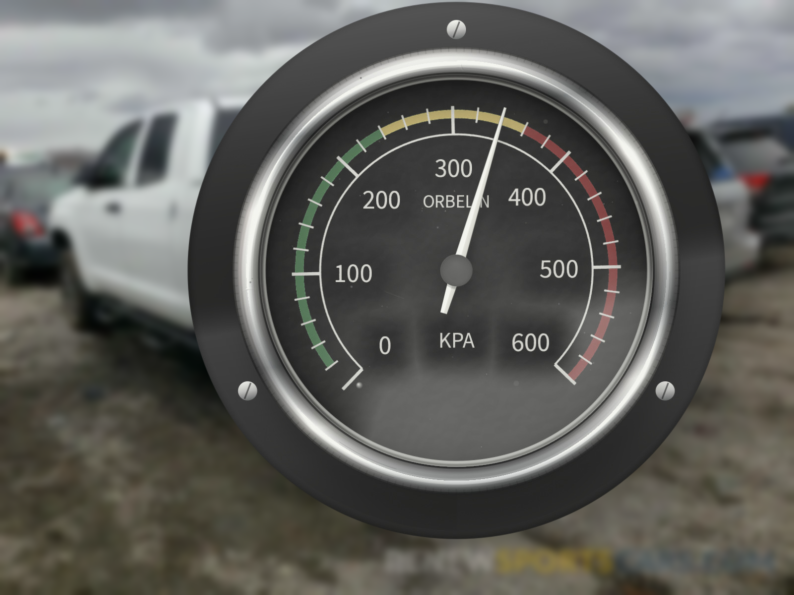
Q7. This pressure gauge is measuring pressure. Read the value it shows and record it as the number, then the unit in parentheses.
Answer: 340 (kPa)
